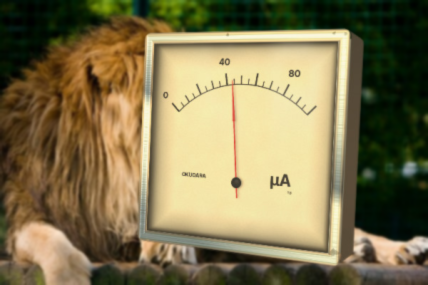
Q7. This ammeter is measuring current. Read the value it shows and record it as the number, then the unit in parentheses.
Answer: 45 (µA)
